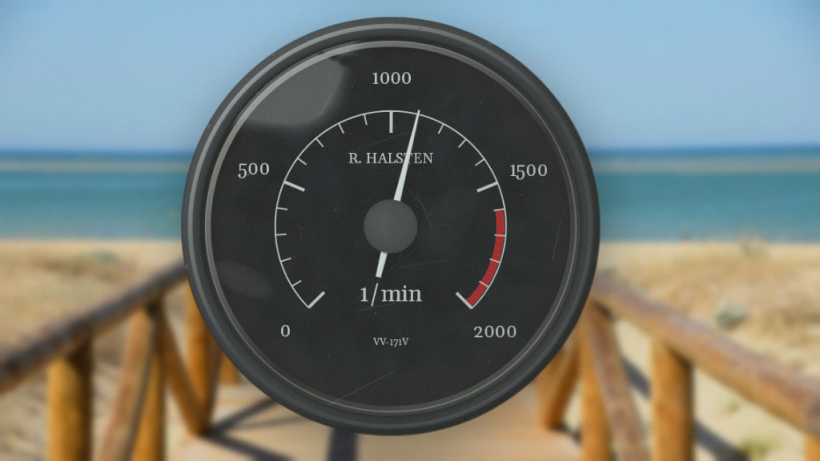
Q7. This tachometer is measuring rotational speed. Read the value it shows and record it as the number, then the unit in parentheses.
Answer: 1100 (rpm)
